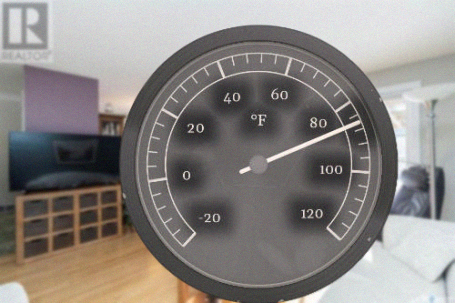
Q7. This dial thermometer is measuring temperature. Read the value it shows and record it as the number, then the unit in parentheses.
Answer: 86 (°F)
